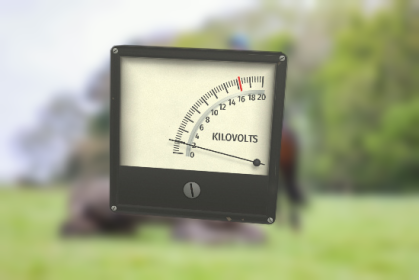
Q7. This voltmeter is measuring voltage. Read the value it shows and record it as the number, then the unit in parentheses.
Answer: 2 (kV)
